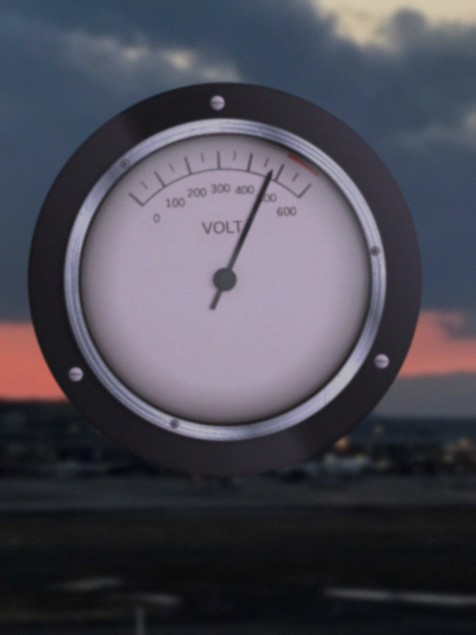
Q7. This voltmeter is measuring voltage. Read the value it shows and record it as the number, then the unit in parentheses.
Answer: 475 (V)
